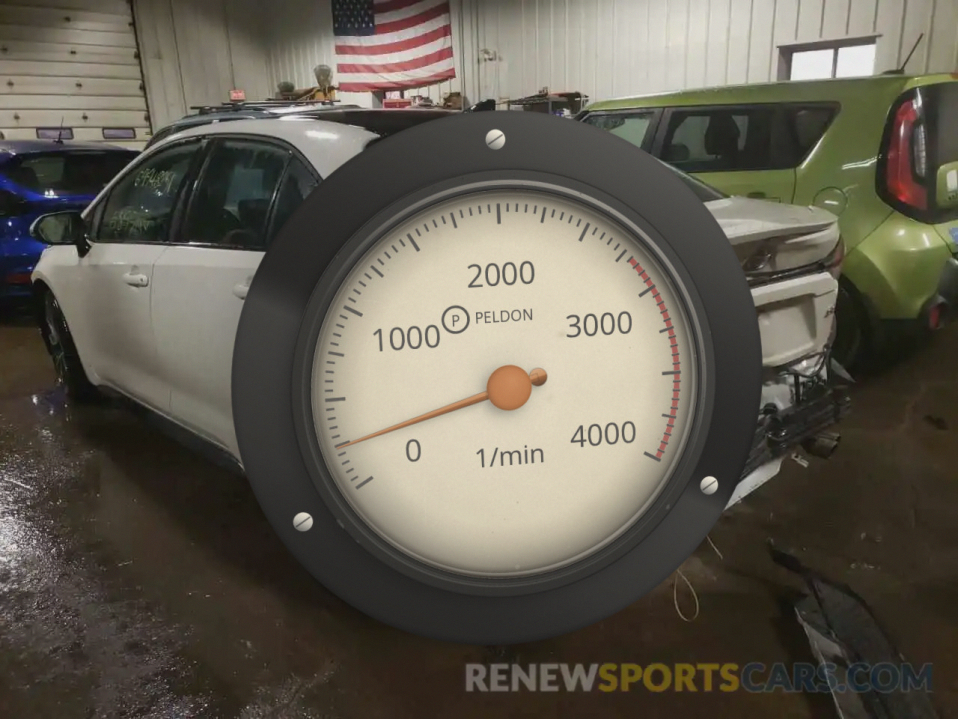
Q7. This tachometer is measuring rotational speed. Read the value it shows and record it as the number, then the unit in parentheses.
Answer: 250 (rpm)
